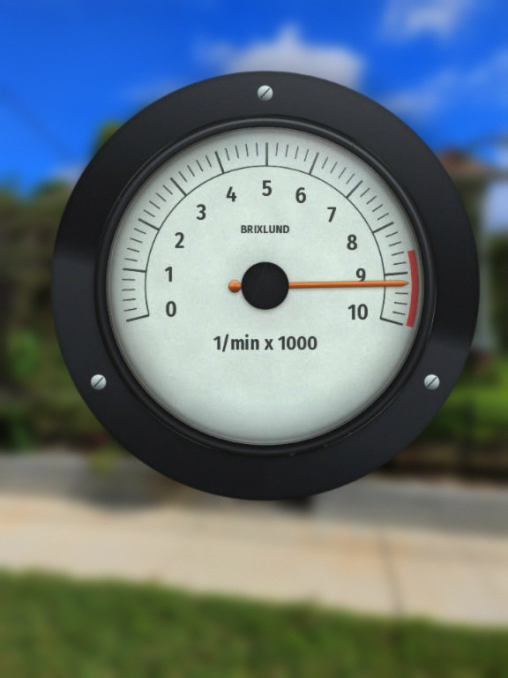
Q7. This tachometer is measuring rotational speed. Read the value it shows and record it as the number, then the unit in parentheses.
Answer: 9200 (rpm)
